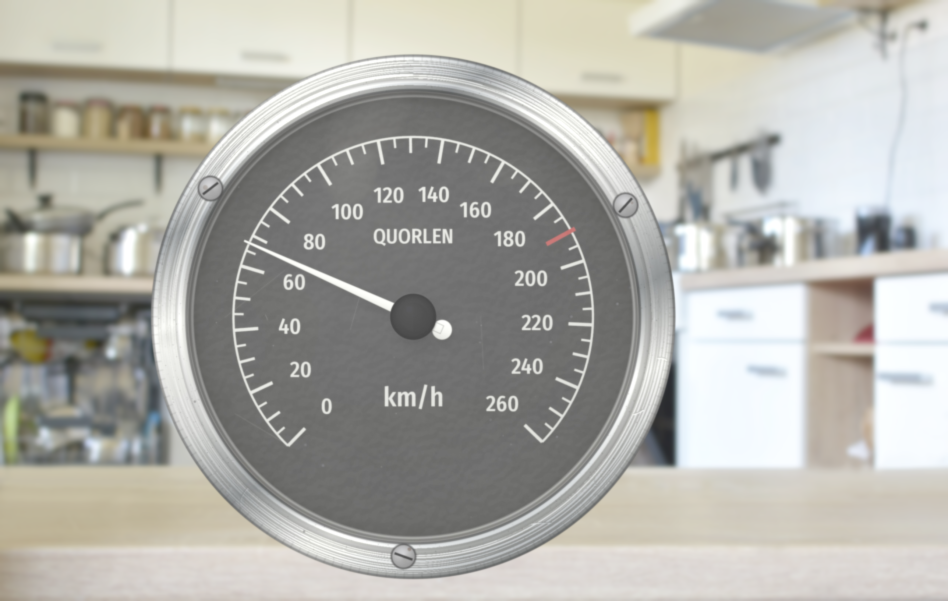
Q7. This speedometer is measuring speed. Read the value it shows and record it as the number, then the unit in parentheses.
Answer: 67.5 (km/h)
